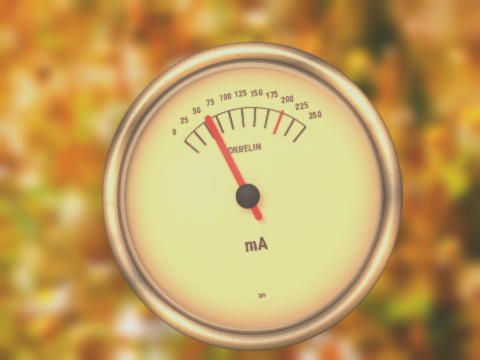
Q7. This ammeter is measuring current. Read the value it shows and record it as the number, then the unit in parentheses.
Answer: 62.5 (mA)
